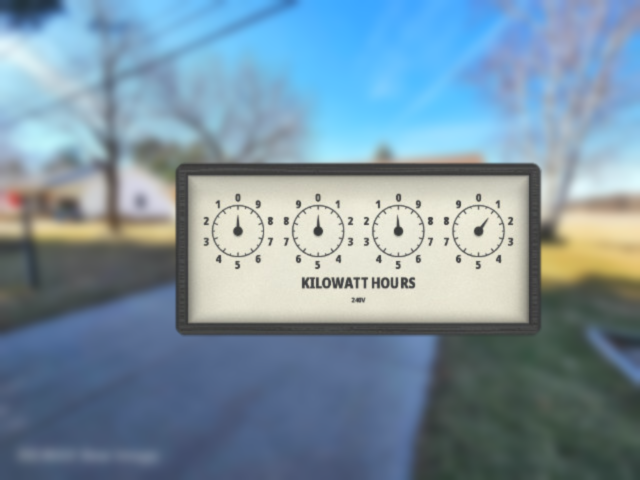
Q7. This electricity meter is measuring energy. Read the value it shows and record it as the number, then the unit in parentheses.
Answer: 1 (kWh)
